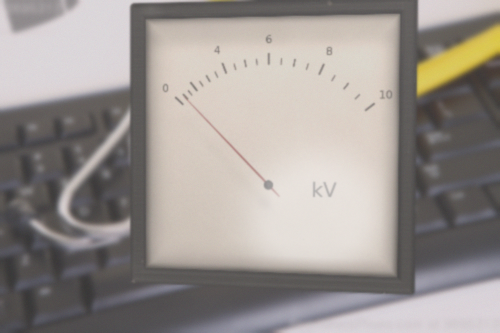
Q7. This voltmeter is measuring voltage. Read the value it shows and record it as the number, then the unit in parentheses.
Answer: 1 (kV)
